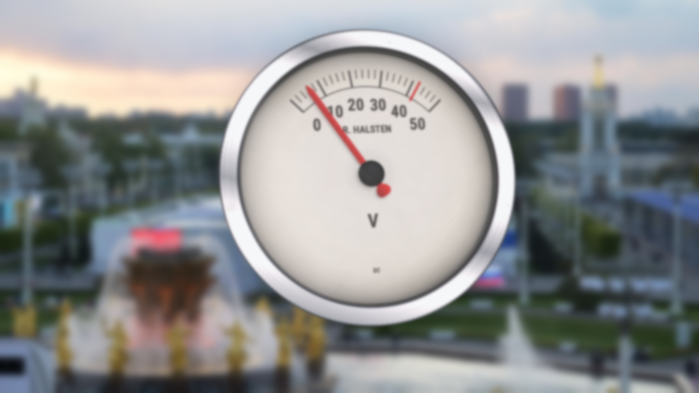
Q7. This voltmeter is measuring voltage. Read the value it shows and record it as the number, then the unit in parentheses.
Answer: 6 (V)
